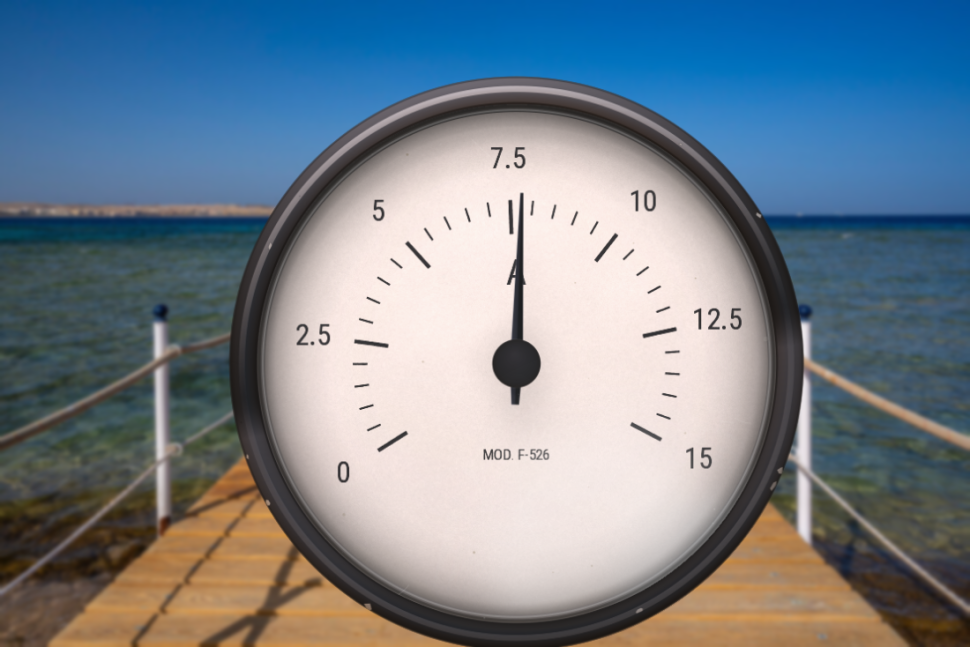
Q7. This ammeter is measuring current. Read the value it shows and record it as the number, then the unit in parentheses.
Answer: 7.75 (A)
